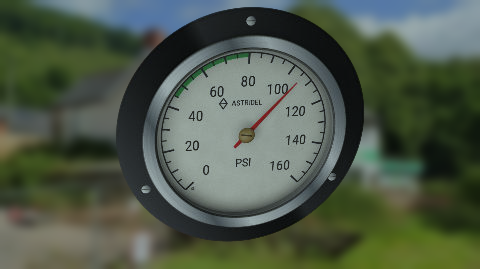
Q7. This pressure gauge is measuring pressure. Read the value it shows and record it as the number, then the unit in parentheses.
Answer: 105 (psi)
